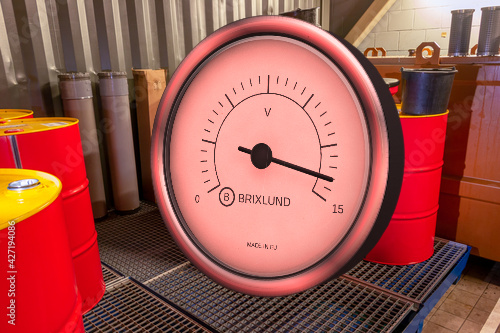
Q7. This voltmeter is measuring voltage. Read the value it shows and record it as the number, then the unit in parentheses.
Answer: 14 (V)
